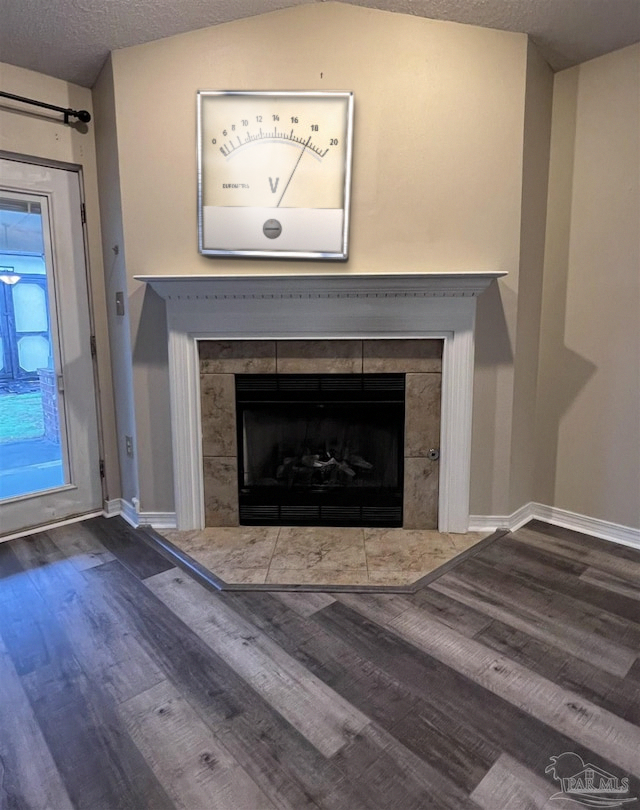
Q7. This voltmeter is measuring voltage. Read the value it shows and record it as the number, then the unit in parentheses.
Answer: 18 (V)
